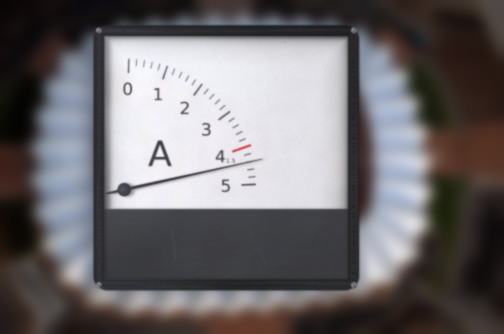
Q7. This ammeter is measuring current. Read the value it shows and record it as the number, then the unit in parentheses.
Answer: 4.4 (A)
